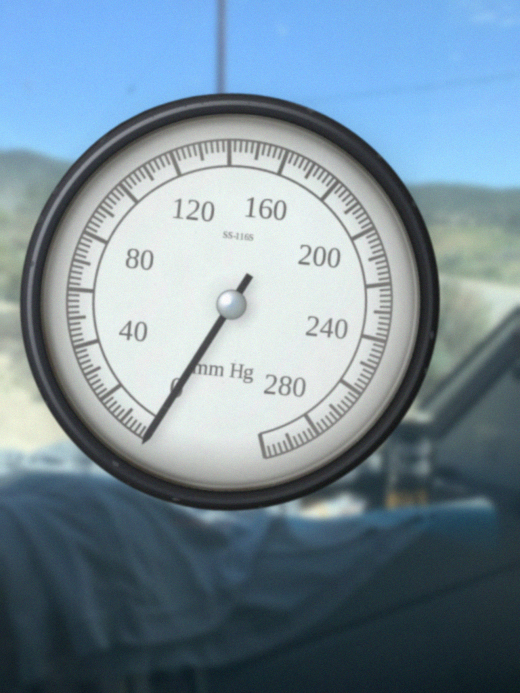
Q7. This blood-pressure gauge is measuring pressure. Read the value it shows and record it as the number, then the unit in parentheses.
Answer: 0 (mmHg)
